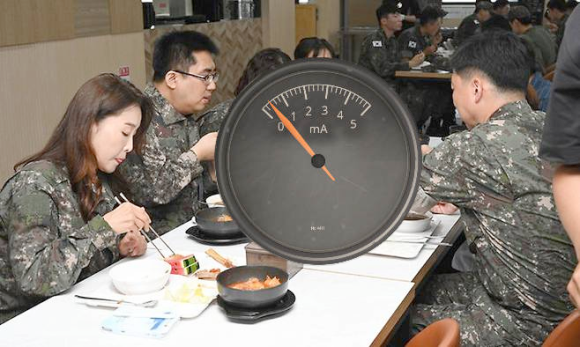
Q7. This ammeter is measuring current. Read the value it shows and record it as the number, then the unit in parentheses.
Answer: 0.4 (mA)
